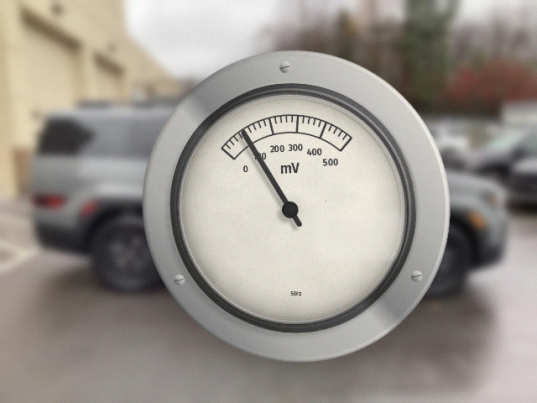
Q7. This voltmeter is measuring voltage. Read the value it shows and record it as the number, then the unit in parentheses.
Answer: 100 (mV)
